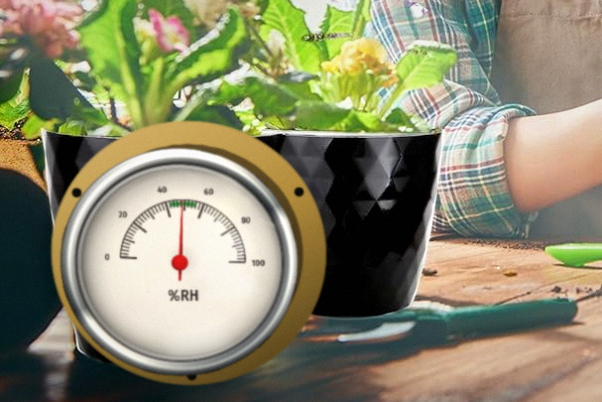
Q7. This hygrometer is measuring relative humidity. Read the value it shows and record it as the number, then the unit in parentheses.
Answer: 50 (%)
